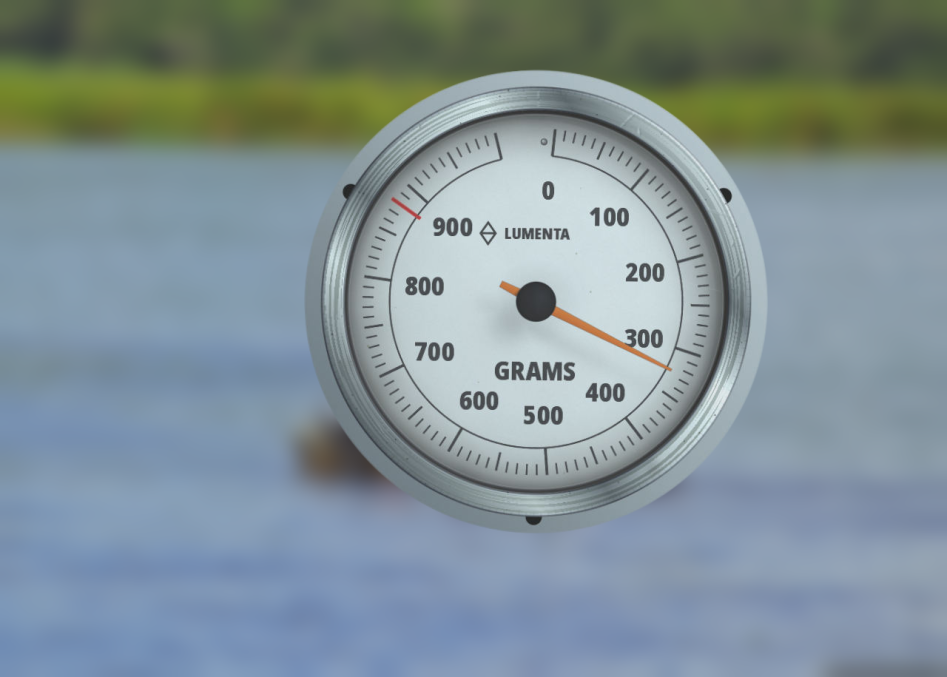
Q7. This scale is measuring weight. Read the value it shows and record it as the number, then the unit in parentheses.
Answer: 325 (g)
